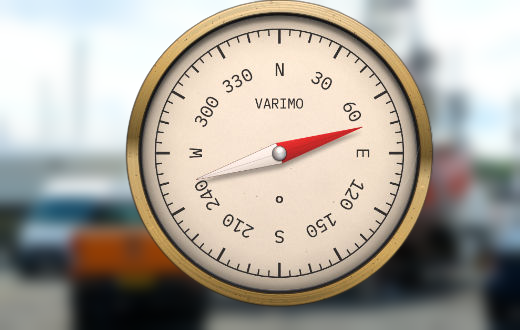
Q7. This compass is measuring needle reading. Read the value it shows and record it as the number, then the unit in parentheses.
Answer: 72.5 (°)
